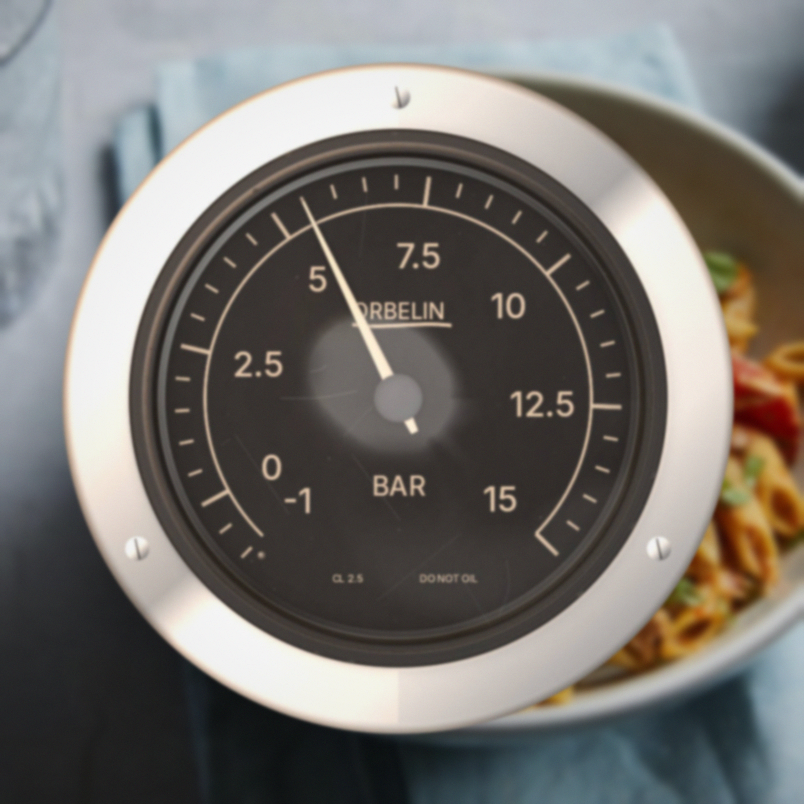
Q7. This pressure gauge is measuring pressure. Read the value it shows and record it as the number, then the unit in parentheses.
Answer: 5.5 (bar)
